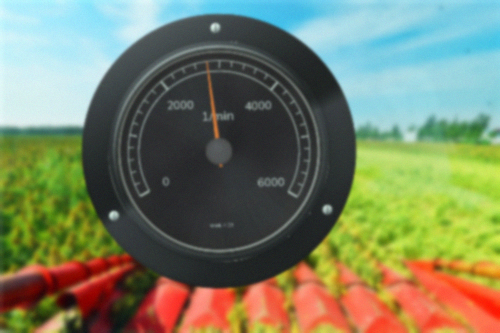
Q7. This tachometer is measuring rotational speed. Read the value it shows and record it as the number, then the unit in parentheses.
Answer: 2800 (rpm)
